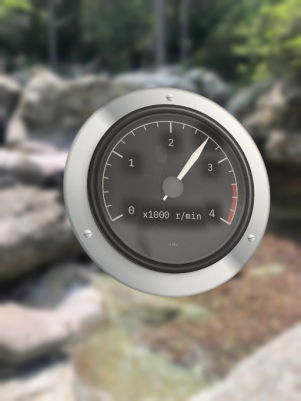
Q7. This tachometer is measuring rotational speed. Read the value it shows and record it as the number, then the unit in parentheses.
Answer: 2600 (rpm)
